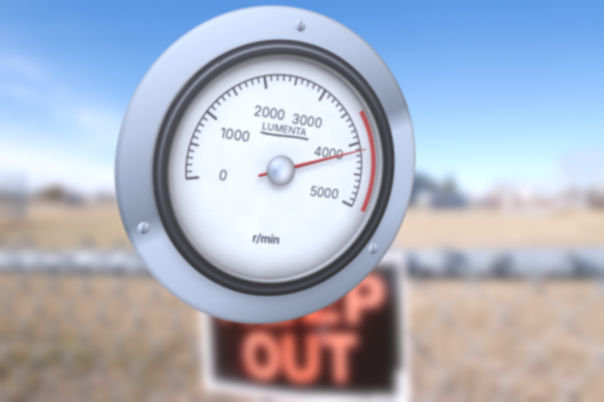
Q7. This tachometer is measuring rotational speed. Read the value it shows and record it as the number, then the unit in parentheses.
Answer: 4100 (rpm)
